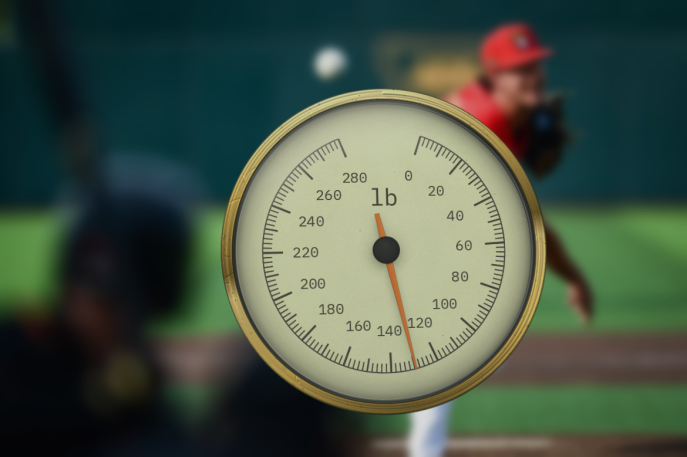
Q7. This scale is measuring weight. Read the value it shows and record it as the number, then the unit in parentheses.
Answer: 130 (lb)
